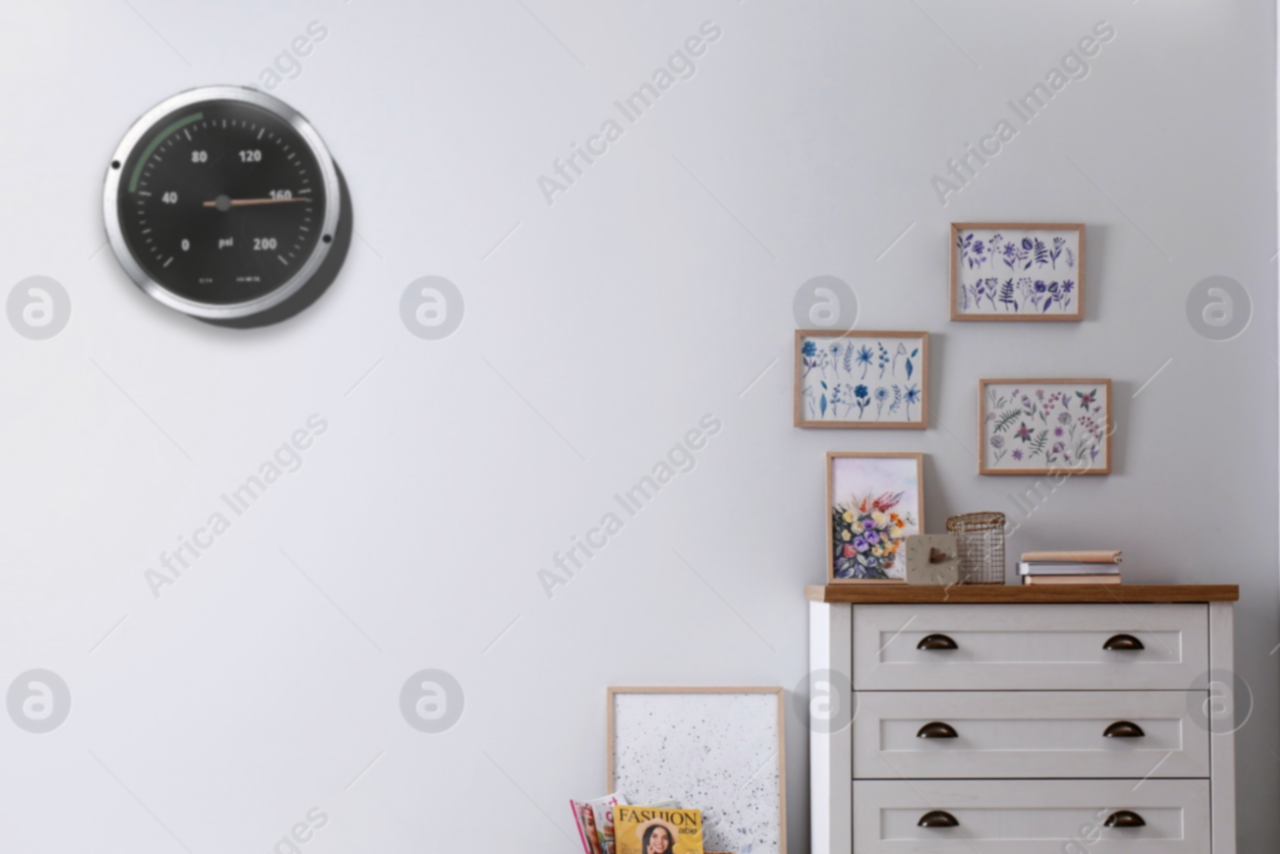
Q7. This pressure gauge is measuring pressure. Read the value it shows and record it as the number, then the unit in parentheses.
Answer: 165 (psi)
